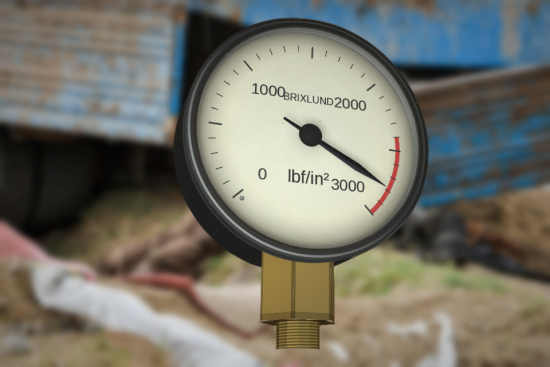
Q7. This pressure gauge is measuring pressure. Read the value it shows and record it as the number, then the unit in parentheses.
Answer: 2800 (psi)
